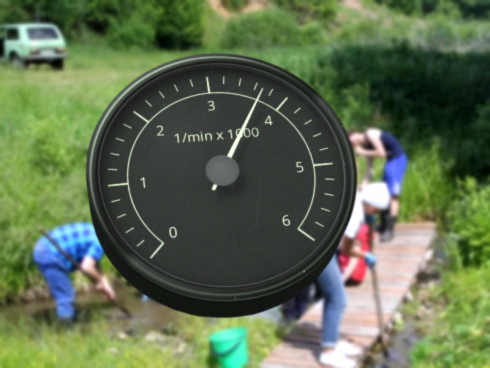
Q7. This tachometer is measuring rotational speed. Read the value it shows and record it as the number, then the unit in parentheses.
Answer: 3700 (rpm)
